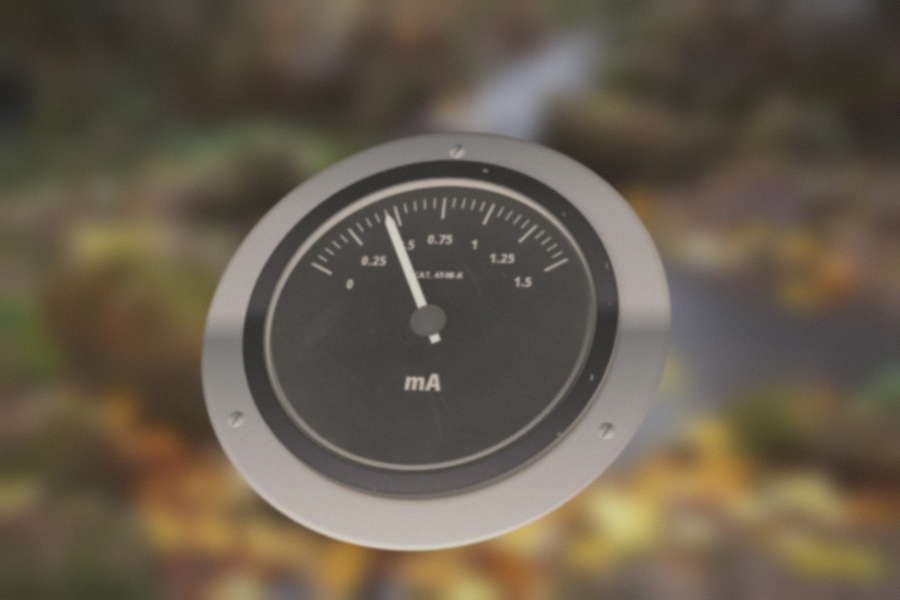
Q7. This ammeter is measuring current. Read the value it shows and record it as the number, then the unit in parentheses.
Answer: 0.45 (mA)
